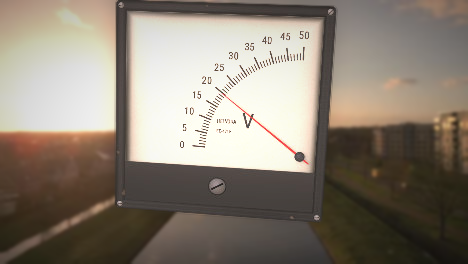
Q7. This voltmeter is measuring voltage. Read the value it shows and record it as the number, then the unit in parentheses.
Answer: 20 (V)
